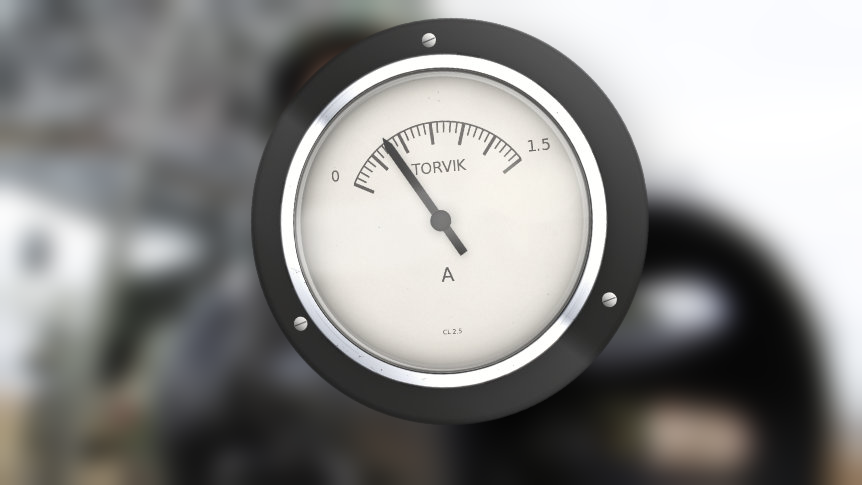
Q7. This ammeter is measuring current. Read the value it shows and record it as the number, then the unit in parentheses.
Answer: 0.4 (A)
